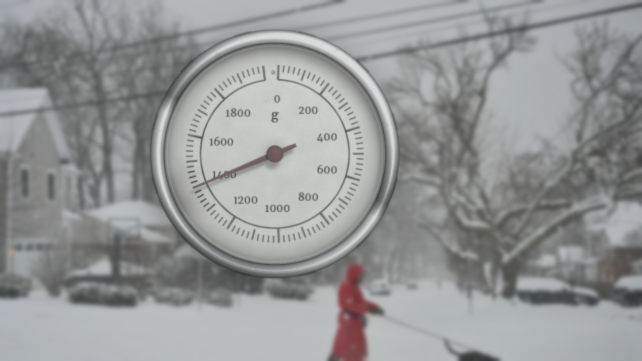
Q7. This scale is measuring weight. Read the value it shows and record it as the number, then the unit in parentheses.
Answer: 1400 (g)
